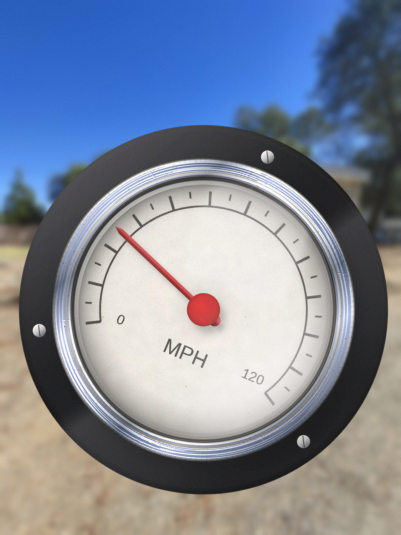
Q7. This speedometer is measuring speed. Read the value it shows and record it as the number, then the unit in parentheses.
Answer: 25 (mph)
